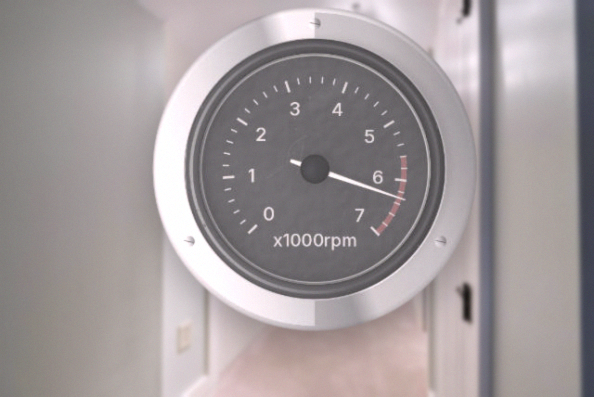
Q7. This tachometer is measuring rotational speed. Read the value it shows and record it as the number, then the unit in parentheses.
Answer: 6300 (rpm)
